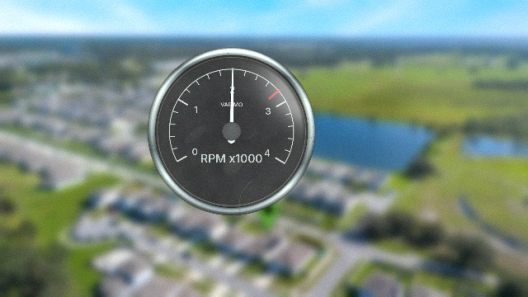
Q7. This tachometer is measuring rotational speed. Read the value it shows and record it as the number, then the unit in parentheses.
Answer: 2000 (rpm)
